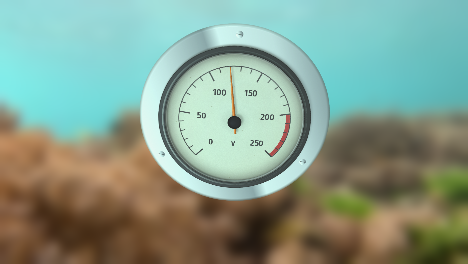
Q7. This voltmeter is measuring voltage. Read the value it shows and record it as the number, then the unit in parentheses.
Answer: 120 (V)
